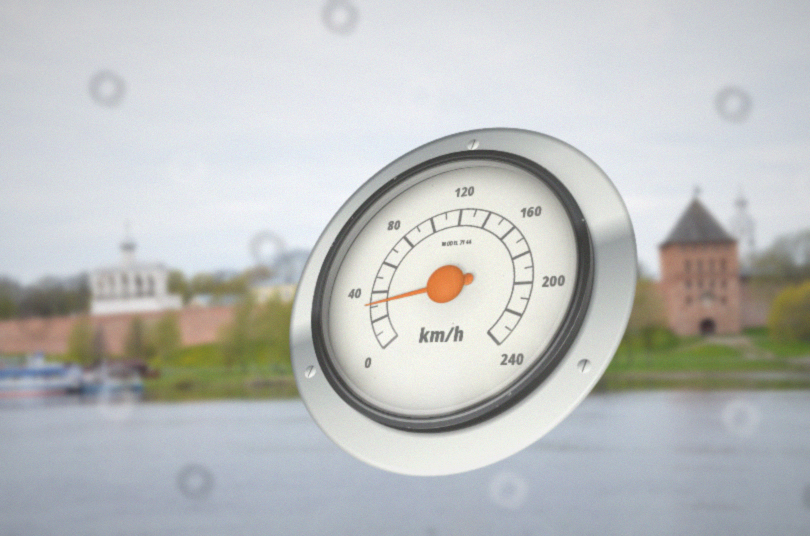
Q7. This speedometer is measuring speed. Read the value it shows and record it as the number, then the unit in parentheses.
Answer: 30 (km/h)
